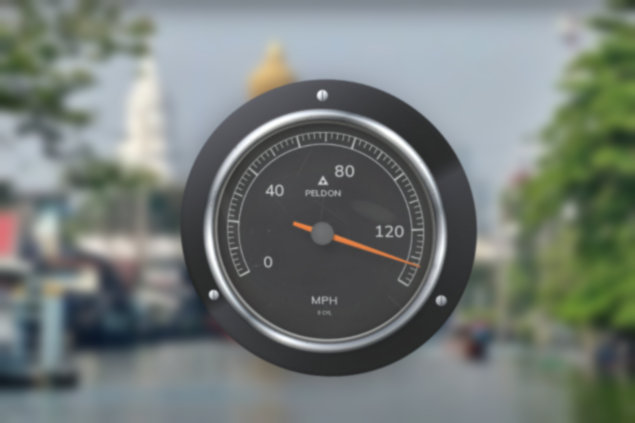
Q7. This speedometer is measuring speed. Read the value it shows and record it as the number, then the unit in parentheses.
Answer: 132 (mph)
